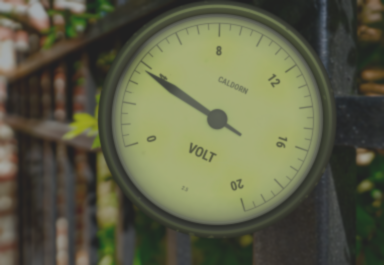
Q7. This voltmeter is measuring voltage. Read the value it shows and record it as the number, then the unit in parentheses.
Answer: 3.75 (V)
